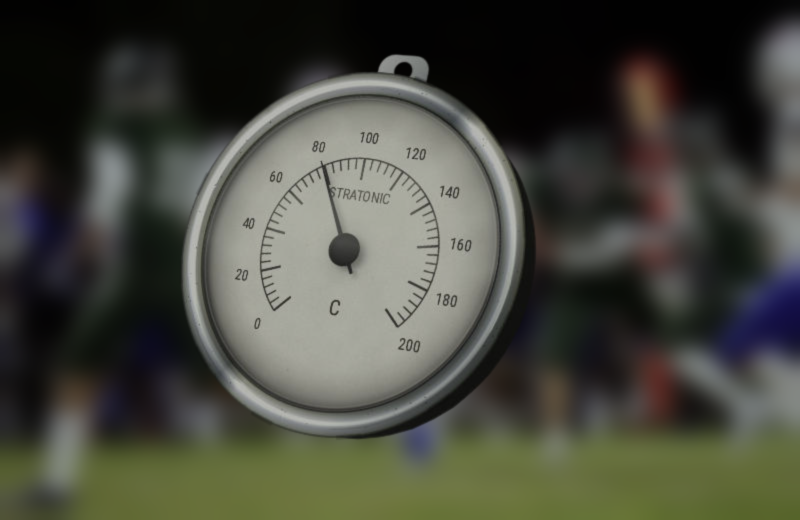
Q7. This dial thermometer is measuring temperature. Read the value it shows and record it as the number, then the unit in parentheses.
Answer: 80 (°C)
